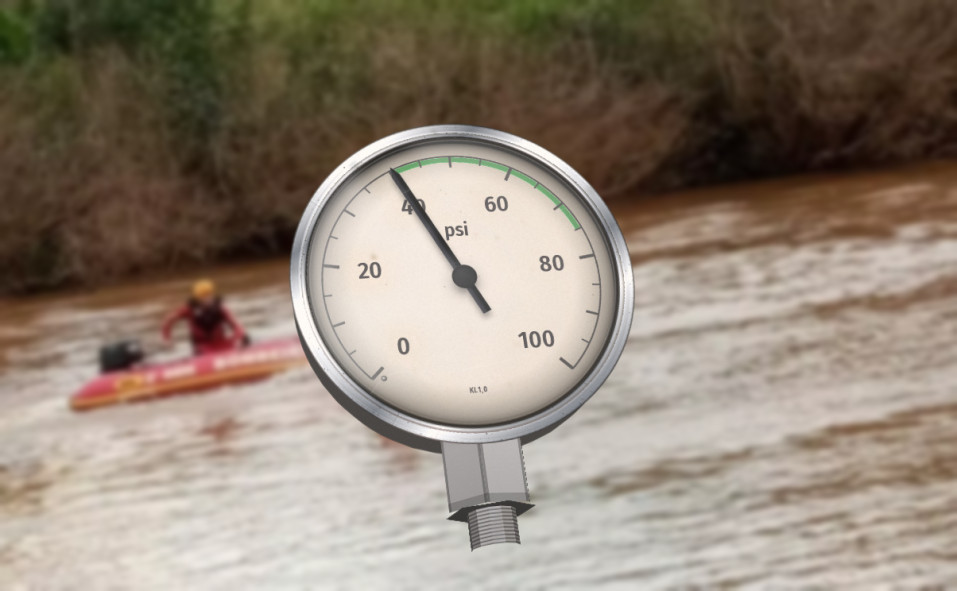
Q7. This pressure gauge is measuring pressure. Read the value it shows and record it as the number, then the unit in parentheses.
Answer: 40 (psi)
